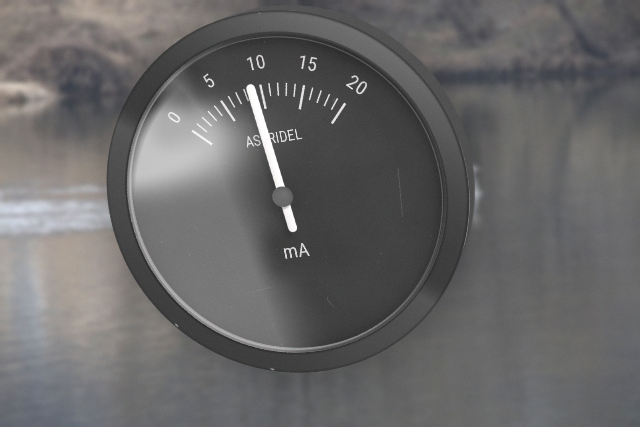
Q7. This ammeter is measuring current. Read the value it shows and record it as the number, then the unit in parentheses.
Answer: 9 (mA)
